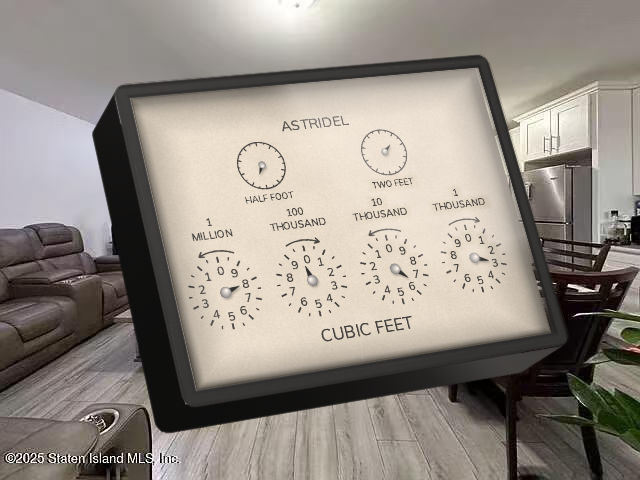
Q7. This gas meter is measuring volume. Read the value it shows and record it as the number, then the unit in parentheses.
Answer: 796300 (ft³)
